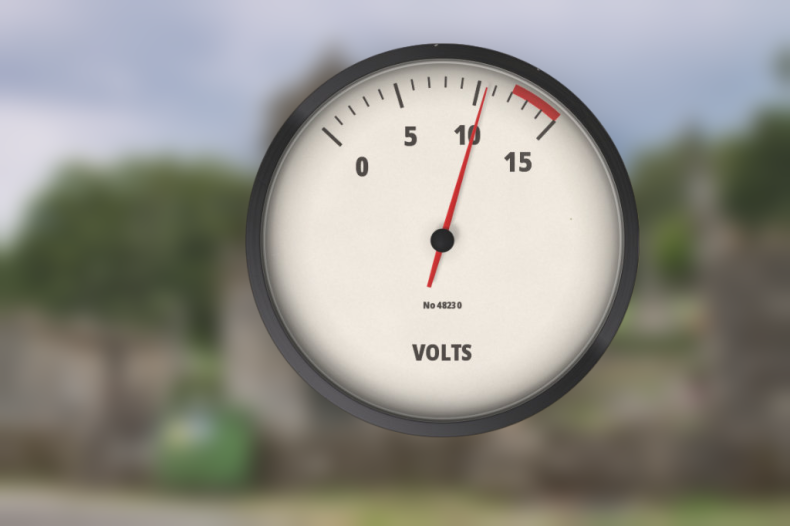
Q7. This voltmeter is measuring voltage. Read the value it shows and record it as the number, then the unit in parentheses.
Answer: 10.5 (V)
